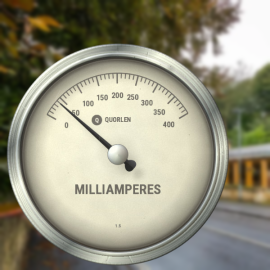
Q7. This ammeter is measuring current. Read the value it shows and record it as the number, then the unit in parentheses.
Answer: 40 (mA)
